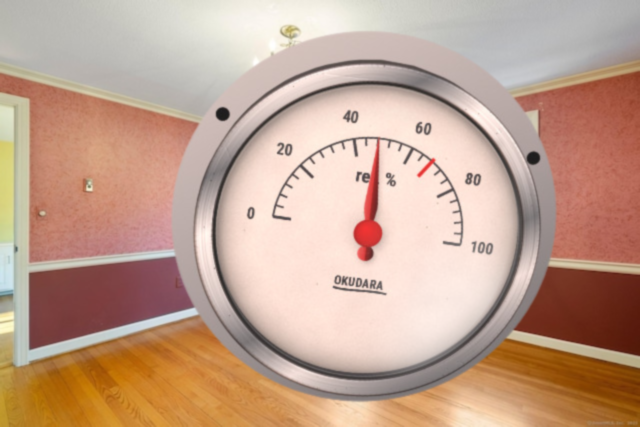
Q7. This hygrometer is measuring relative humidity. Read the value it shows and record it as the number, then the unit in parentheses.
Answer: 48 (%)
